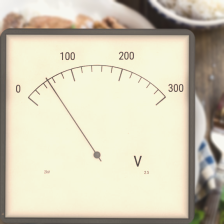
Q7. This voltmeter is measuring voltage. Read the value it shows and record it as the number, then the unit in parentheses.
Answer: 50 (V)
